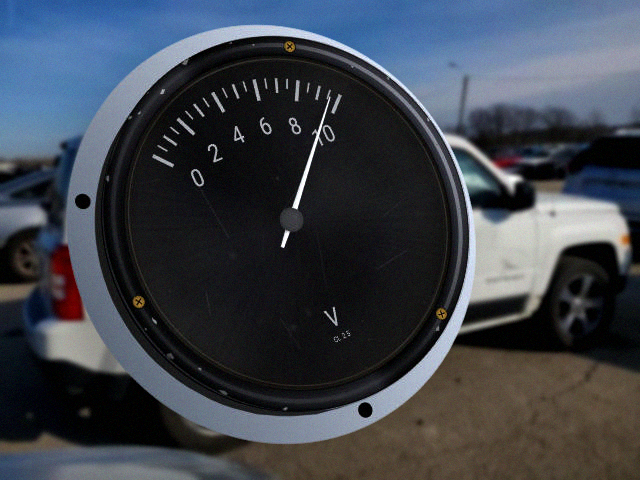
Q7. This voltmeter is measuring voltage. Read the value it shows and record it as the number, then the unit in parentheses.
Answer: 9.5 (V)
